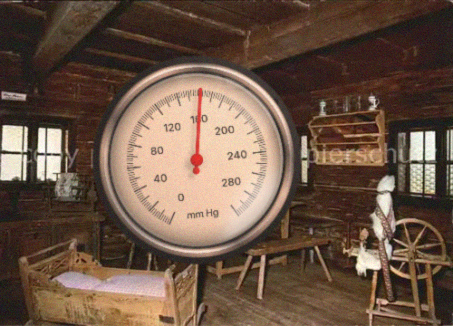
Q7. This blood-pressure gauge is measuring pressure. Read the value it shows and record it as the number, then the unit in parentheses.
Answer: 160 (mmHg)
